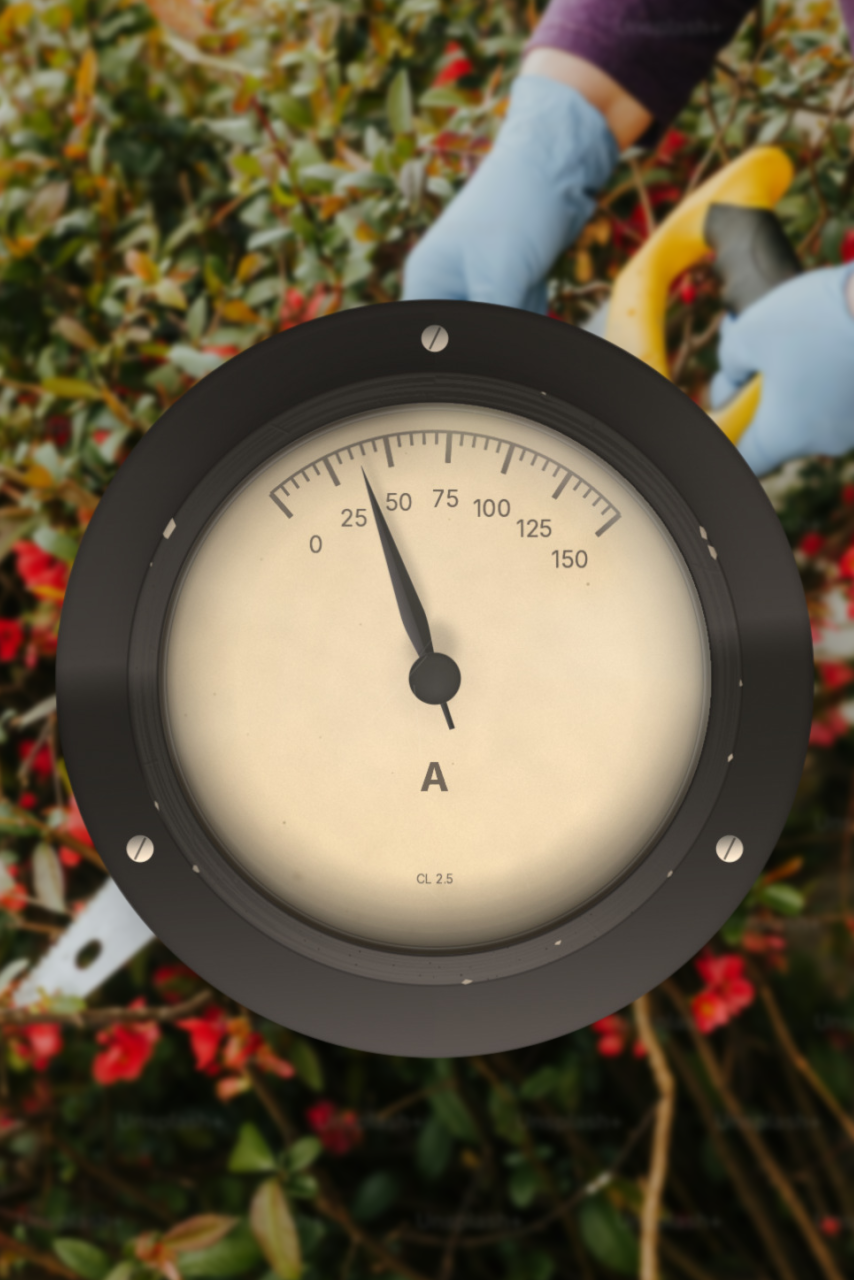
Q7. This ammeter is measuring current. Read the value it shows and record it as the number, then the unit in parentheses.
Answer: 37.5 (A)
